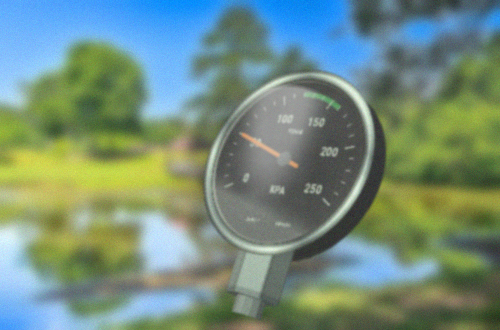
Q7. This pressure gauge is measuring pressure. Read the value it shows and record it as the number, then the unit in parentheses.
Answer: 50 (kPa)
